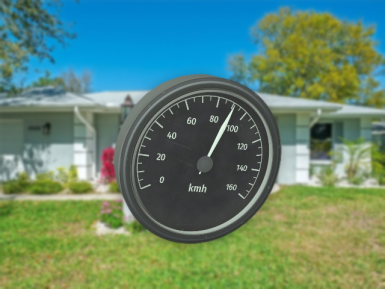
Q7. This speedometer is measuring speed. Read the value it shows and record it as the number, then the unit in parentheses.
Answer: 90 (km/h)
